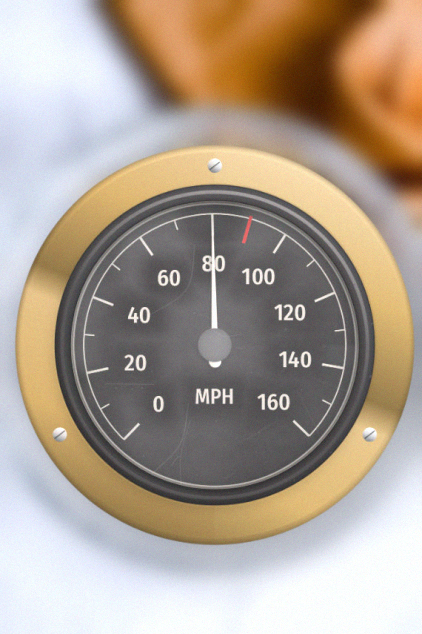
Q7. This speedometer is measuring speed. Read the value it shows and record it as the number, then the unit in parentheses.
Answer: 80 (mph)
